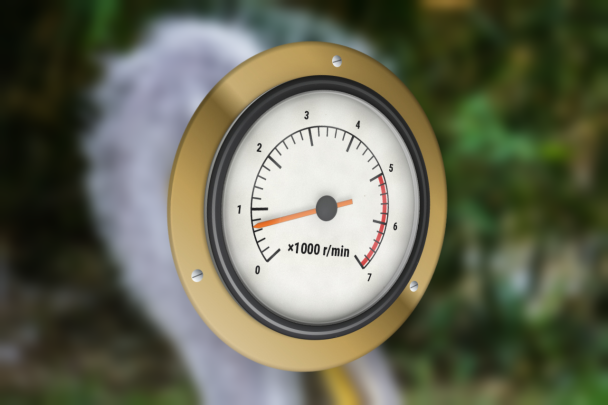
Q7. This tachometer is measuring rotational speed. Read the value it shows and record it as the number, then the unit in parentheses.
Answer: 700 (rpm)
